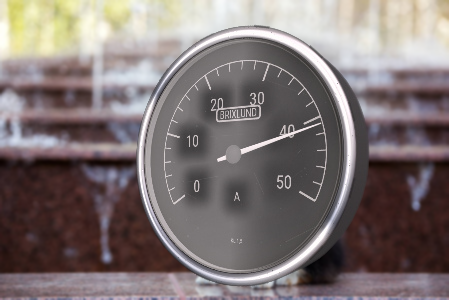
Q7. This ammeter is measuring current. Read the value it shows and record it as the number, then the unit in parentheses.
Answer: 41 (A)
